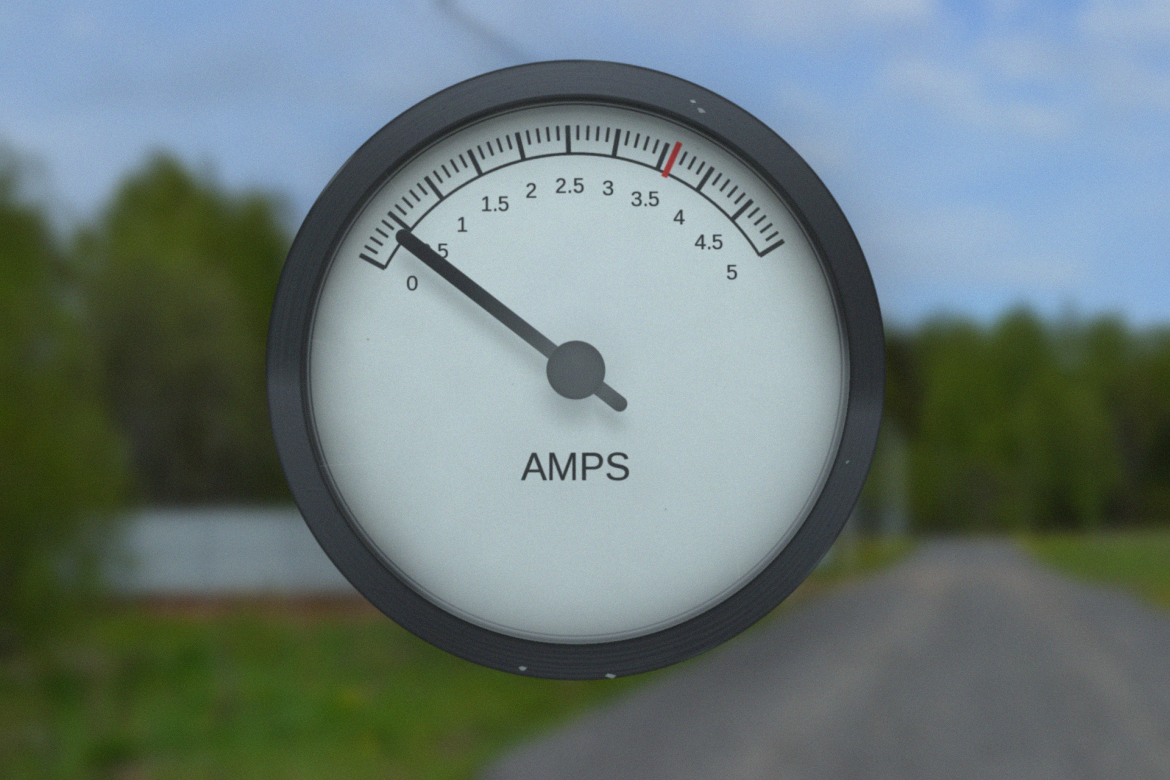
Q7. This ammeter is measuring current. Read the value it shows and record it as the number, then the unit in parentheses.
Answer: 0.4 (A)
